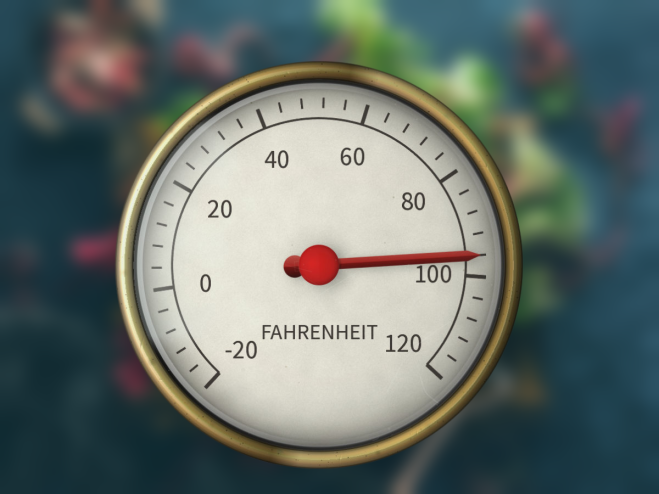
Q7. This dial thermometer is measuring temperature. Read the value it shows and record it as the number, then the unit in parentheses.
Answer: 96 (°F)
